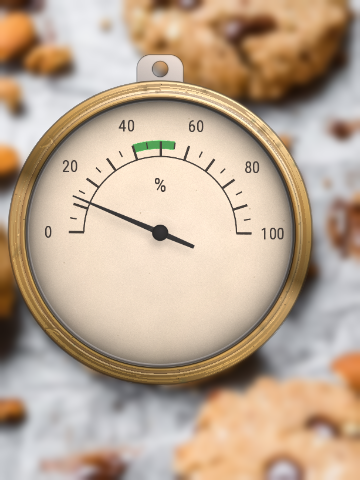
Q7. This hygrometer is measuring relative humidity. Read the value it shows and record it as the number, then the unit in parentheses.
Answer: 12.5 (%)
